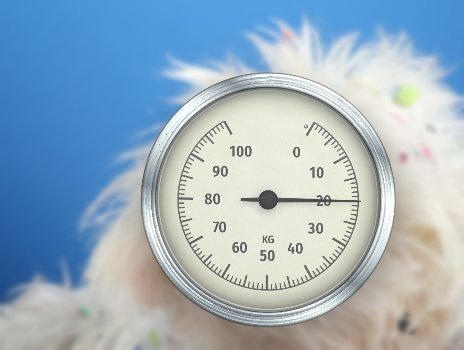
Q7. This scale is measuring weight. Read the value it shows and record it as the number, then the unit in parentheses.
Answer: 20 (kg)
